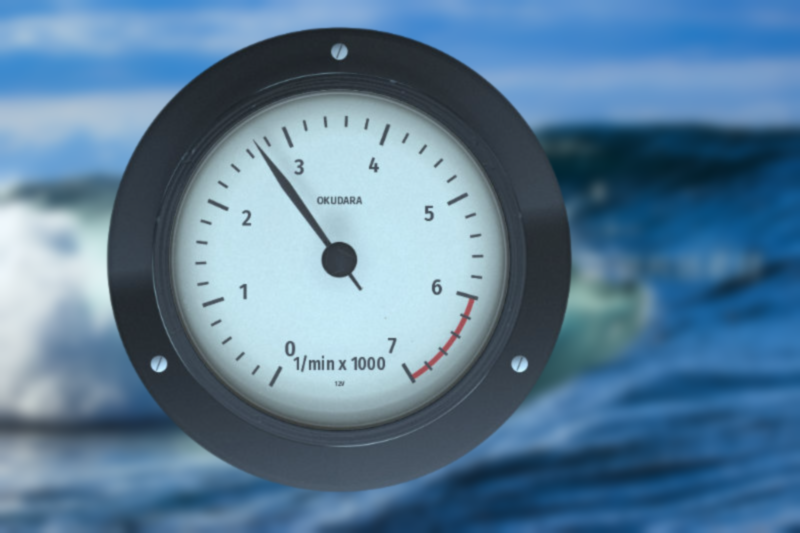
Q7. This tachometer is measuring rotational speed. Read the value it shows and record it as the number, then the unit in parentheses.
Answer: 2700 (rpm)
